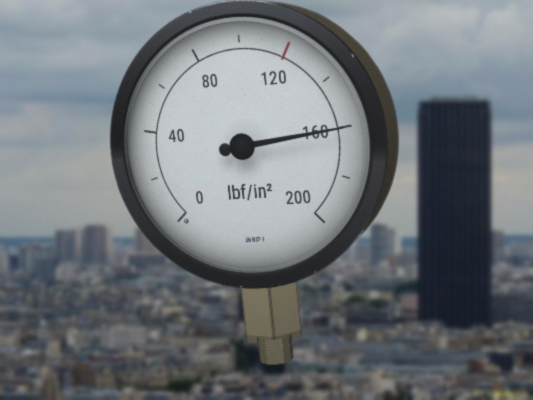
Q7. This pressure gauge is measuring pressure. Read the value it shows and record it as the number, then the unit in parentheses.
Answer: 160 (psi)
